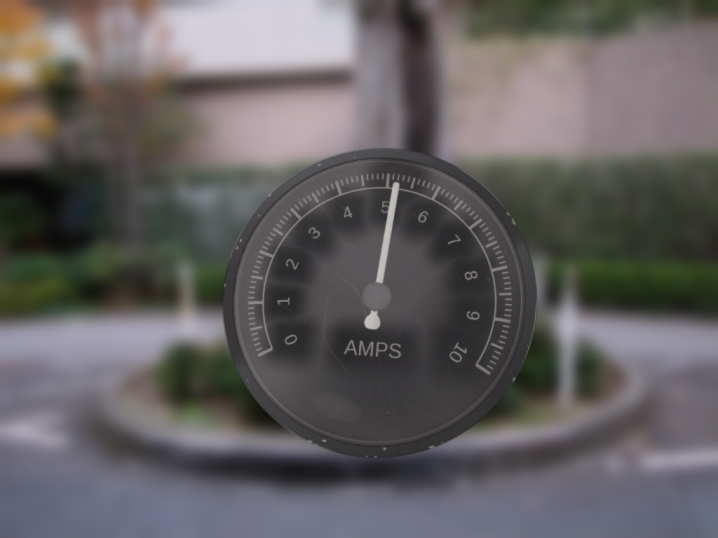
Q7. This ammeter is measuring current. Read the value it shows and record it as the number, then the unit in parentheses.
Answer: 5.2 (A)
